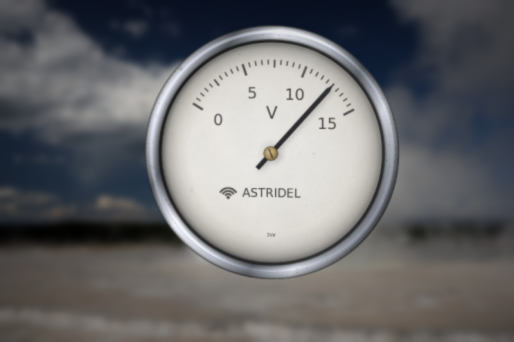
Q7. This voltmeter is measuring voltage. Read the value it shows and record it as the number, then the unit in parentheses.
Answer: 12.5 (V)
